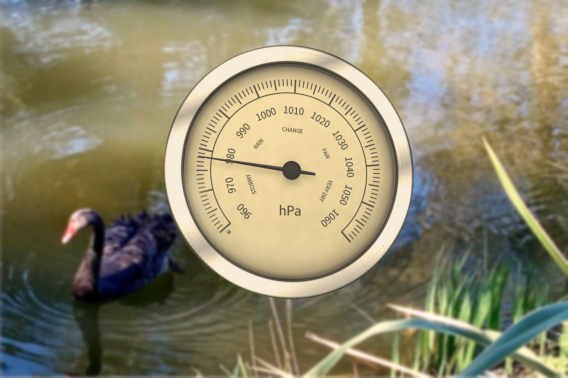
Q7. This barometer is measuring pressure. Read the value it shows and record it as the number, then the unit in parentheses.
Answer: 978 (hPa)
